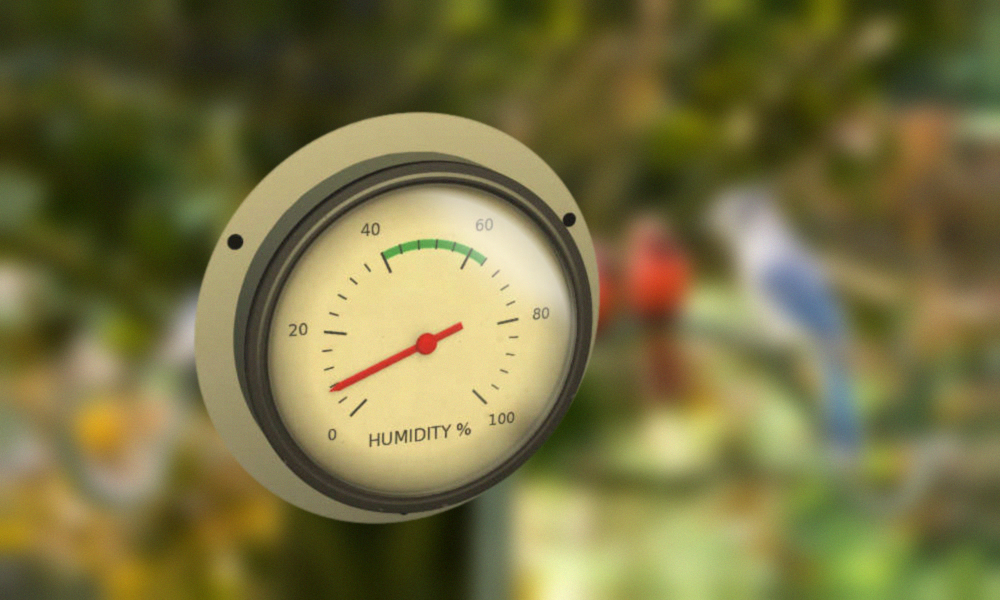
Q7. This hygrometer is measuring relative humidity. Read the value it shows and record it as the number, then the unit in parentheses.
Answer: 8 (%)
